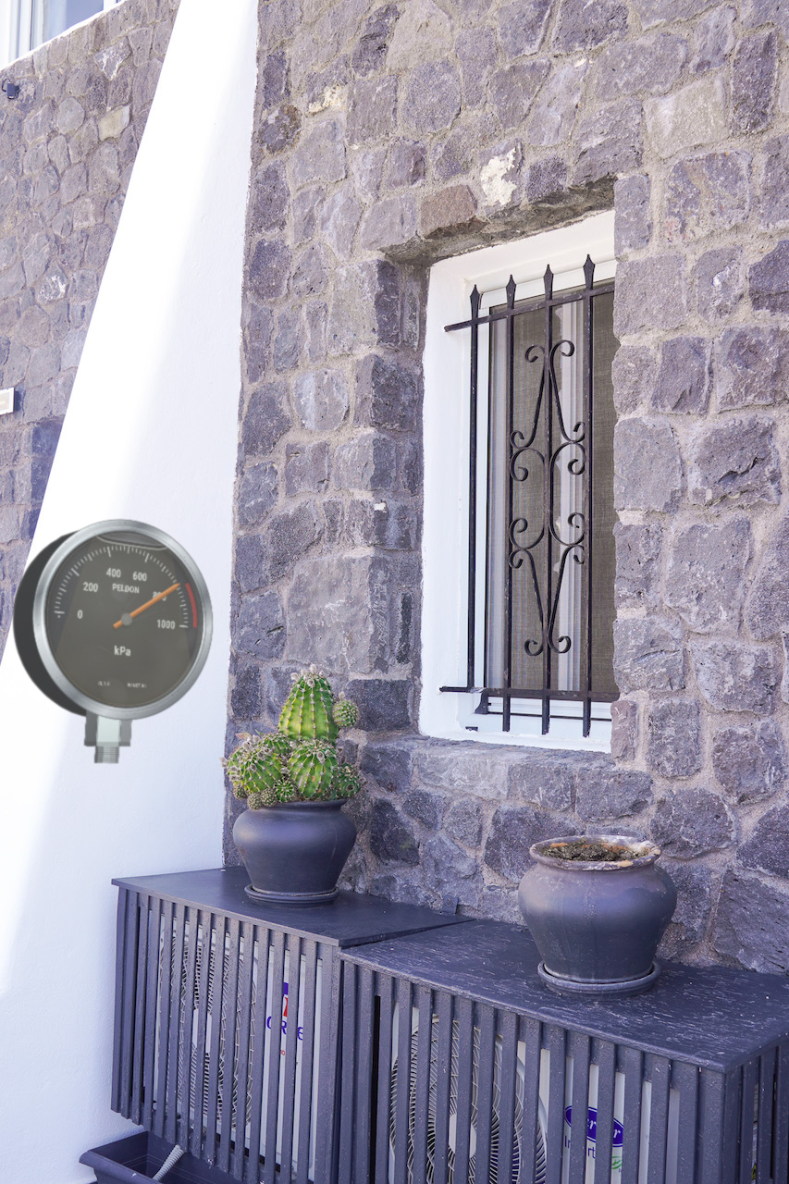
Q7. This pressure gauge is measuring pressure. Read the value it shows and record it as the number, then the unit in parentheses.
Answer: 800 (kPa)
